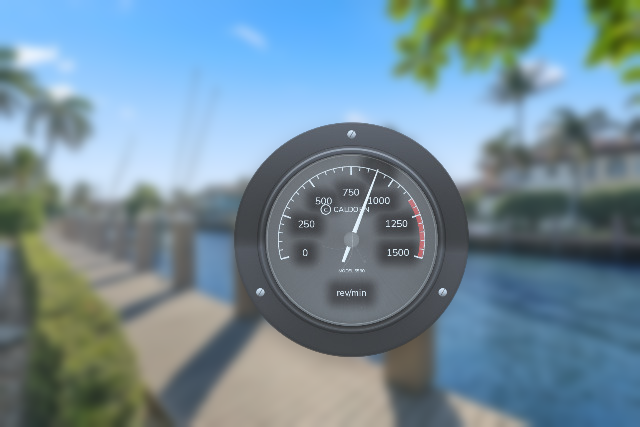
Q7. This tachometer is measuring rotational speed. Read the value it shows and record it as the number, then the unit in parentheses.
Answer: 900 (rpm)
